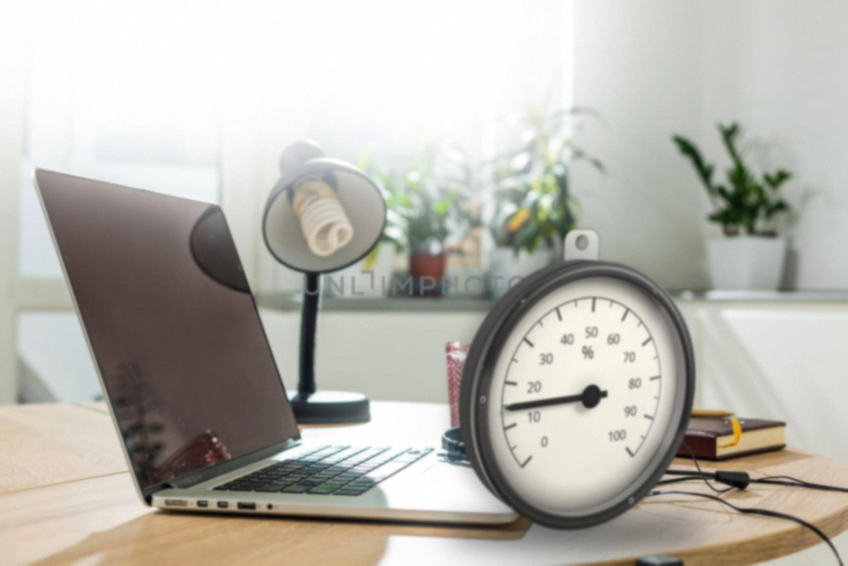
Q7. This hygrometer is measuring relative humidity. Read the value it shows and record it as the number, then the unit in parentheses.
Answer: 15 (%)
